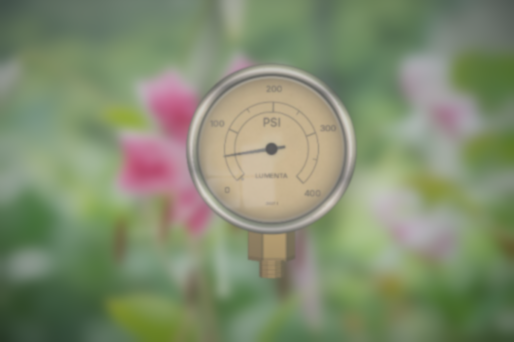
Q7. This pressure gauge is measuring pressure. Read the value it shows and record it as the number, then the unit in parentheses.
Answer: 50 (psi)
